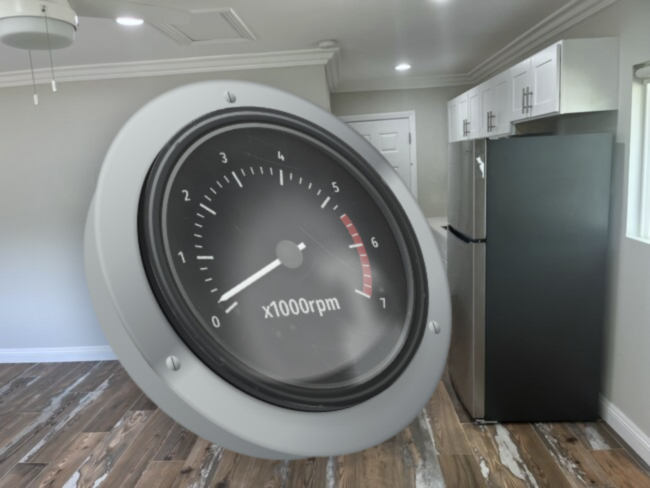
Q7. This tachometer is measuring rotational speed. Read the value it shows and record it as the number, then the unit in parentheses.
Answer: 200 (rpm)
